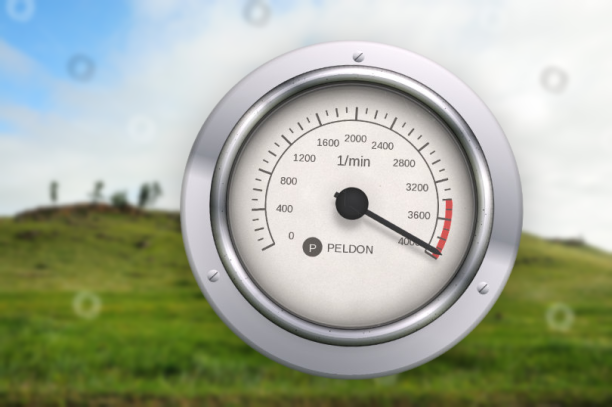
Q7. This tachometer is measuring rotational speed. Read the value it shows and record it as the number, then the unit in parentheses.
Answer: 3950 (rpm)
